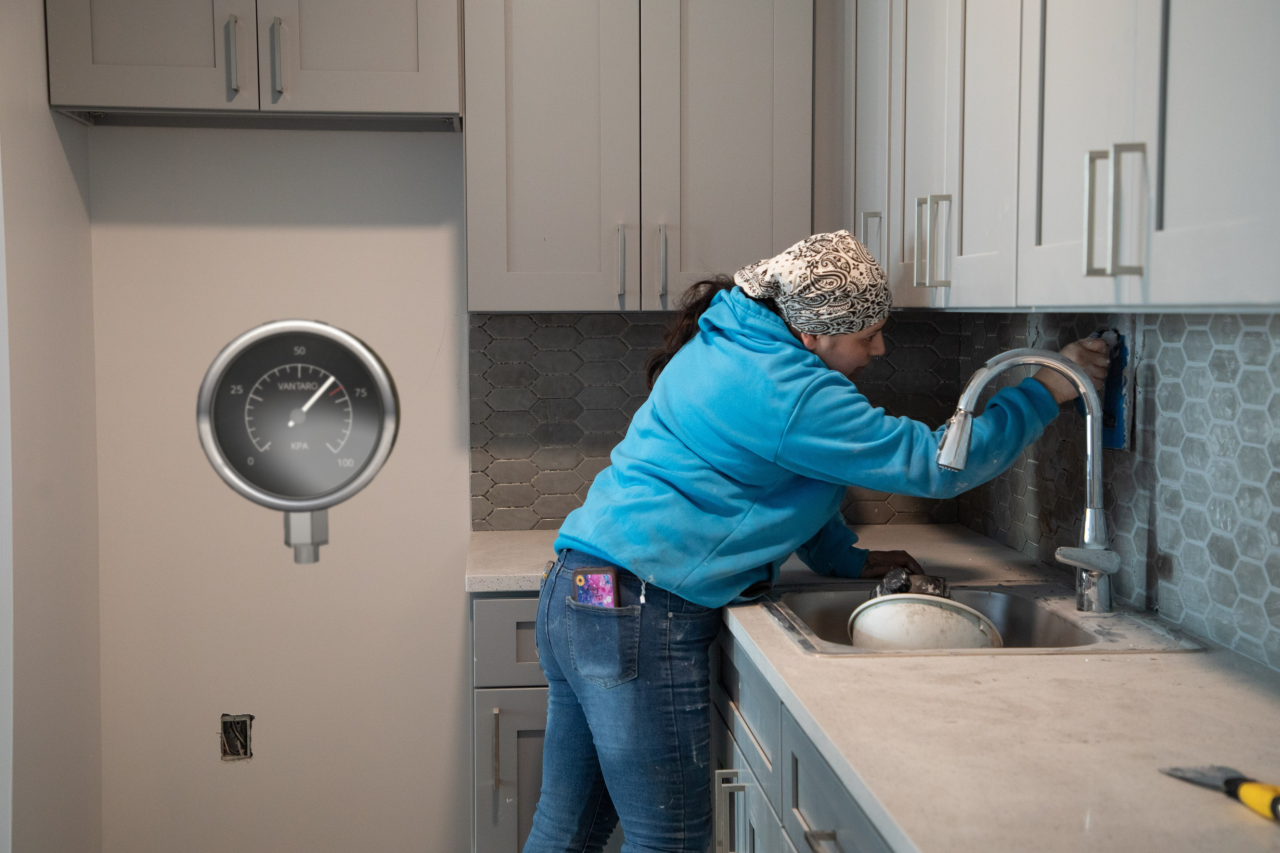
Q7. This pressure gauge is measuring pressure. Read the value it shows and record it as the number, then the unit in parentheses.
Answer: 65 (kPa)
